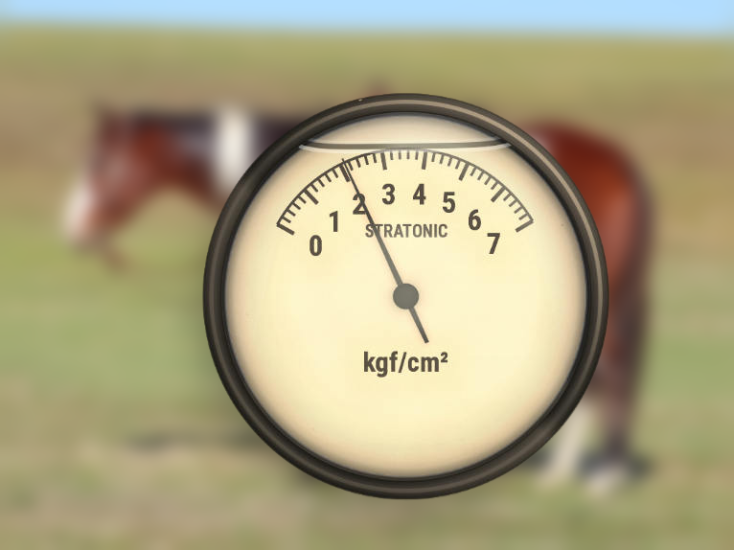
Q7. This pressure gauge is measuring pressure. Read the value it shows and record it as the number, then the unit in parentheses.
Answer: 2.1 (kg/cm²)
